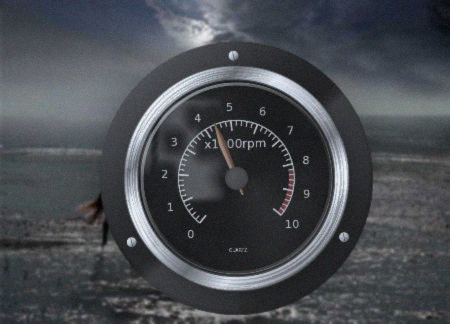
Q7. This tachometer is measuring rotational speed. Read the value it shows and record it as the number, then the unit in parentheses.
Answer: 4400 (rpm)
